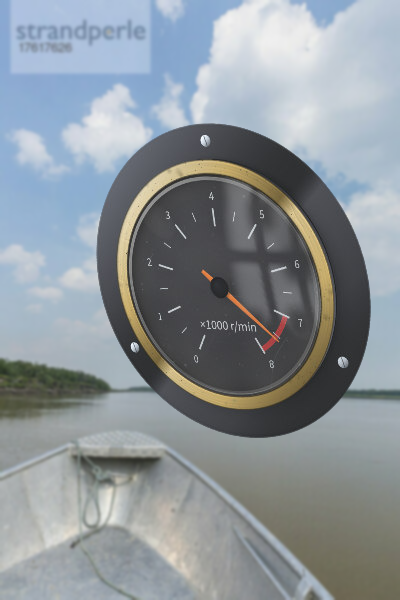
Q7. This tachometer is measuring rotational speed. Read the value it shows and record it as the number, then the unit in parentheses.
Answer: 7500 (rpm)
